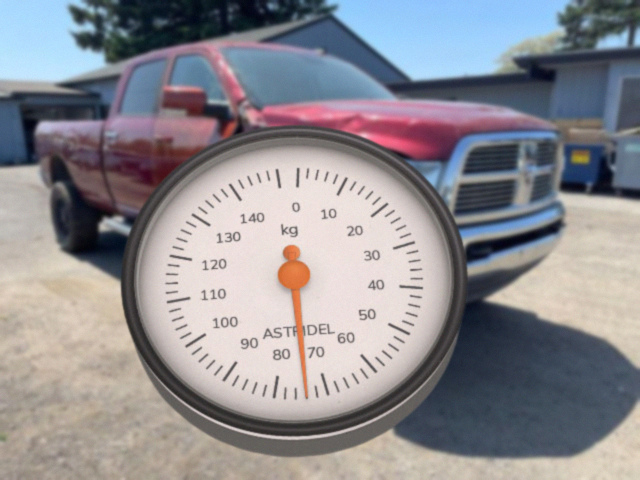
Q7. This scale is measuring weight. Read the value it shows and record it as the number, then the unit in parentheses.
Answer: 74 (kg)
